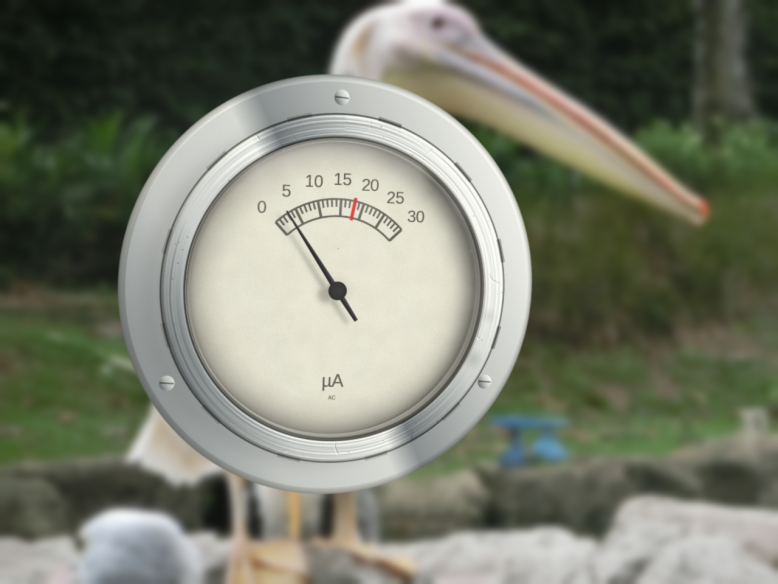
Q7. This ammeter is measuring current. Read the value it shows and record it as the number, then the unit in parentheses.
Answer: 3 (µA)
